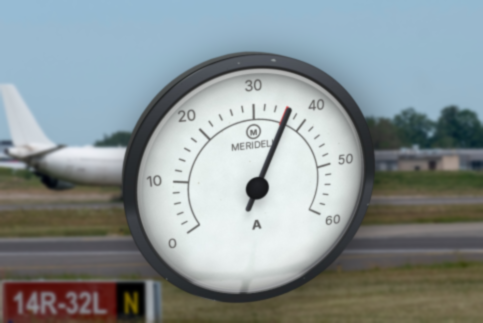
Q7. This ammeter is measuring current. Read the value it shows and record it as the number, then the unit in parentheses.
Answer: 36 (A)
